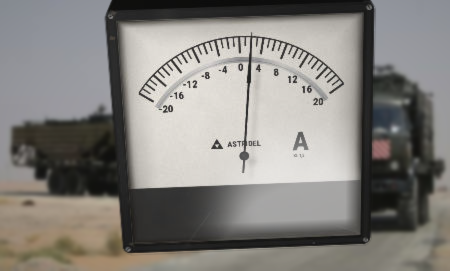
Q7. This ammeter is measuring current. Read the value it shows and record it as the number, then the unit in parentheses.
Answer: 2 (A)
